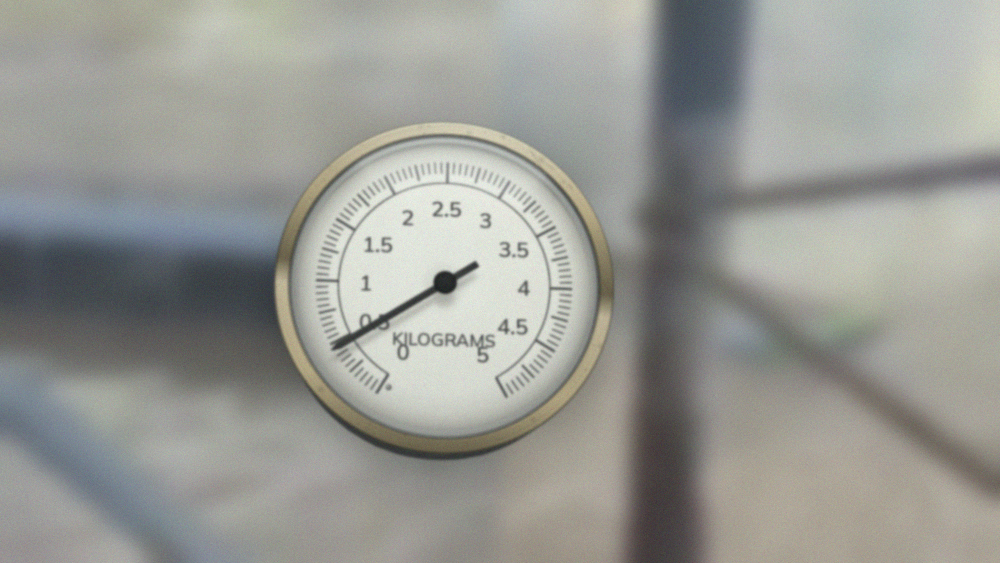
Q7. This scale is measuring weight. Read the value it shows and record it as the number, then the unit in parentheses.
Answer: 0.45 (kg)
